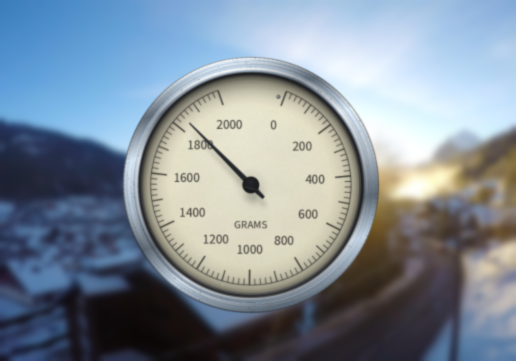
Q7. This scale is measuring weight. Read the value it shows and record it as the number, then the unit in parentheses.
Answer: 1840 (g)
